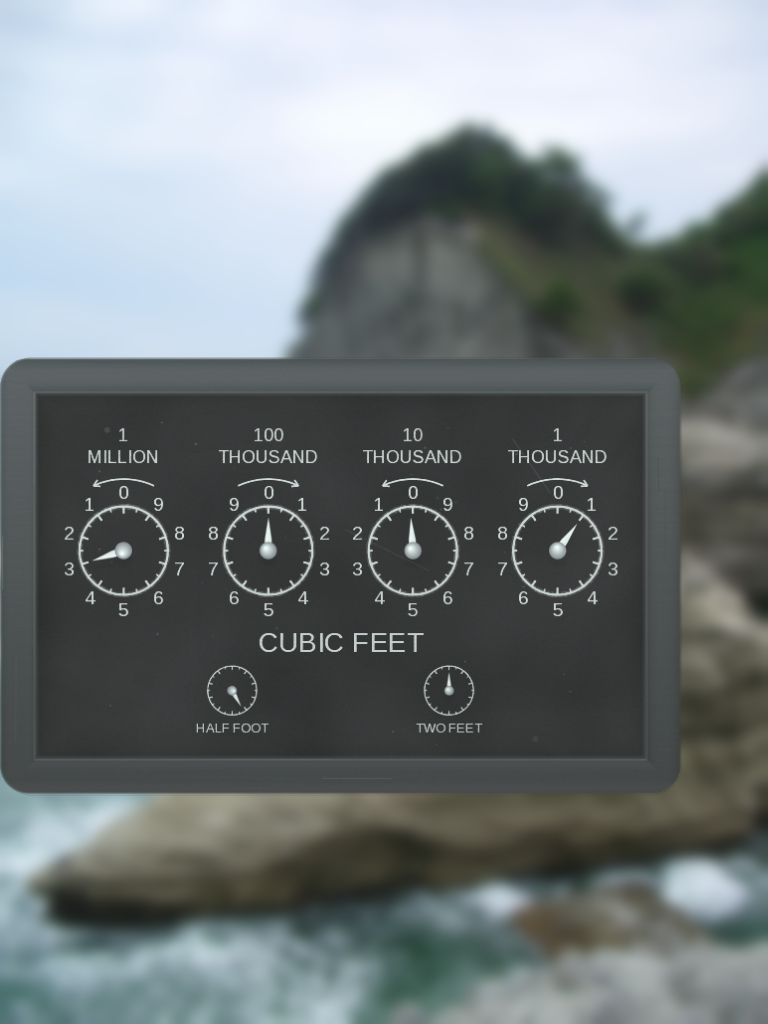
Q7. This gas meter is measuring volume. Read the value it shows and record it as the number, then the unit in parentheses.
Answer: 300100 (ft³)
